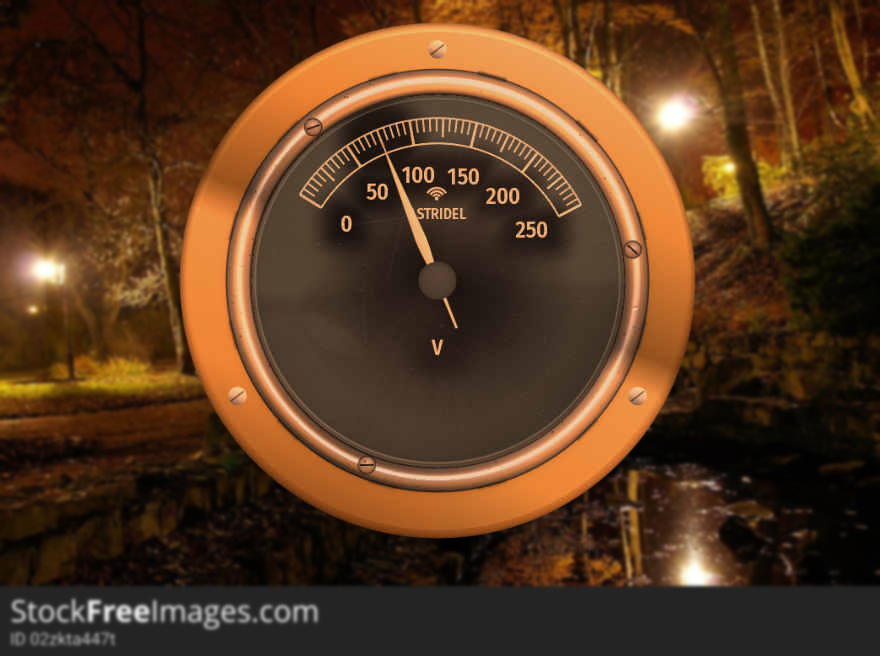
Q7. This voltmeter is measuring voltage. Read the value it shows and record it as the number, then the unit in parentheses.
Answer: 75 (V)
